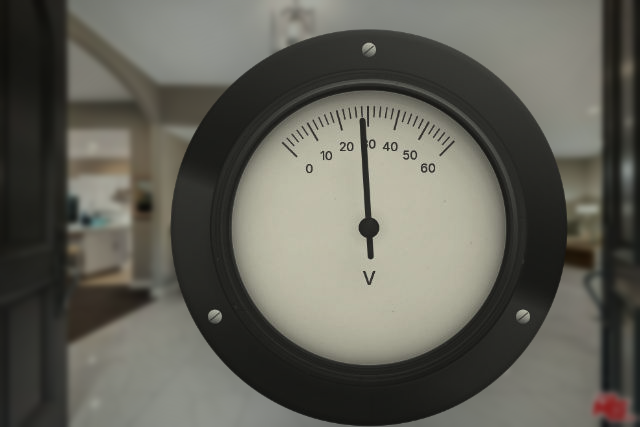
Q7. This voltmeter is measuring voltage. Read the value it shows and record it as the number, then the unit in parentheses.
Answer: 28 (V)
